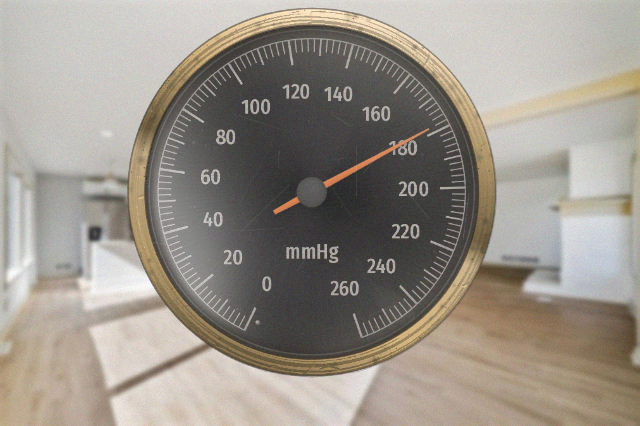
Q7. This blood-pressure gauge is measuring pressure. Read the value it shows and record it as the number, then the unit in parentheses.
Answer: 178 (mmHg)
